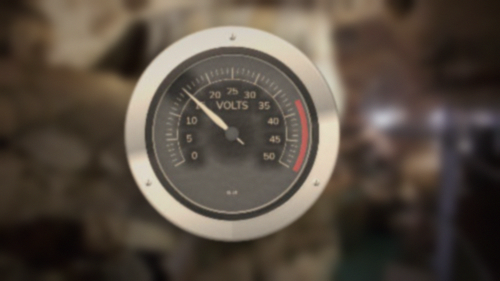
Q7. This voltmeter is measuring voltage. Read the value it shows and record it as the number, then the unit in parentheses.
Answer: 15 (V)
